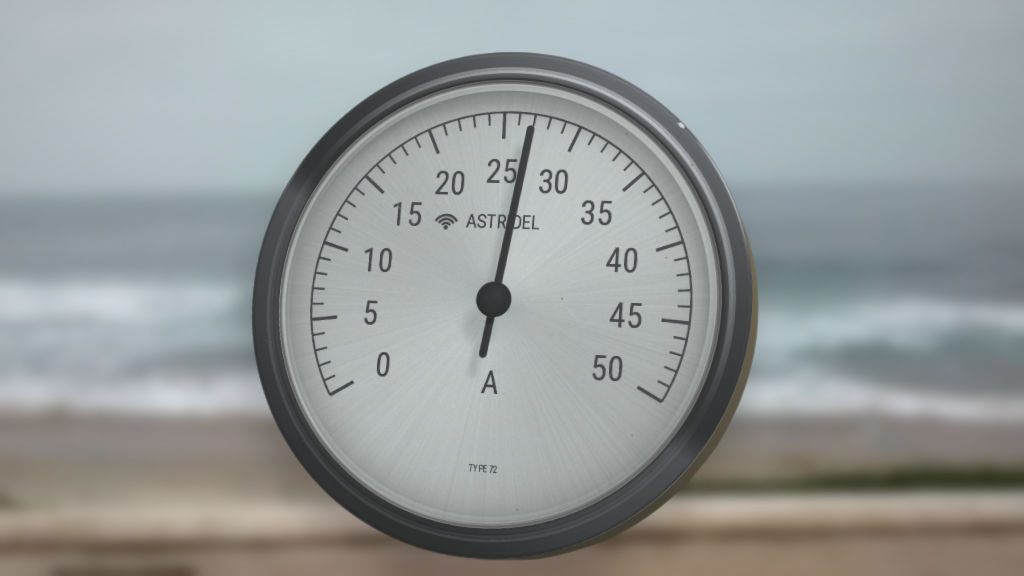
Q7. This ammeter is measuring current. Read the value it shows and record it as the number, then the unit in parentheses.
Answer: 27 (A)
